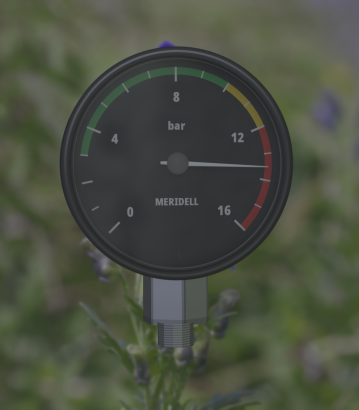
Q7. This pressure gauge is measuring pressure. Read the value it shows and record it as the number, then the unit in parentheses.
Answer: 13.5 (bar)
